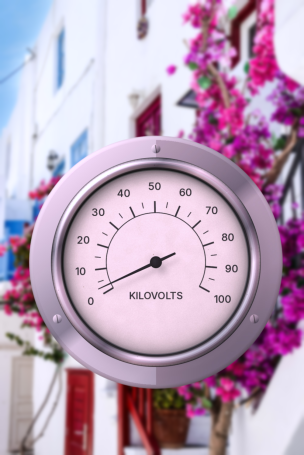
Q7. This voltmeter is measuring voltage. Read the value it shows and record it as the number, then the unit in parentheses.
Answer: 2.5 (kV)
